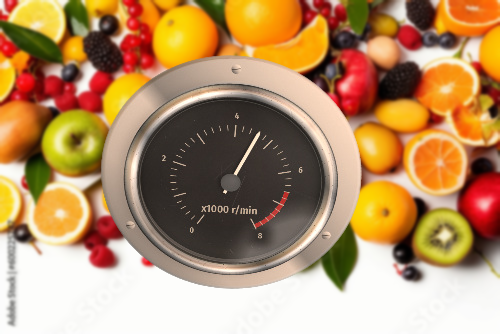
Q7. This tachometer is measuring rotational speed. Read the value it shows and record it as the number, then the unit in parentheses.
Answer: 4600 (rpm)
